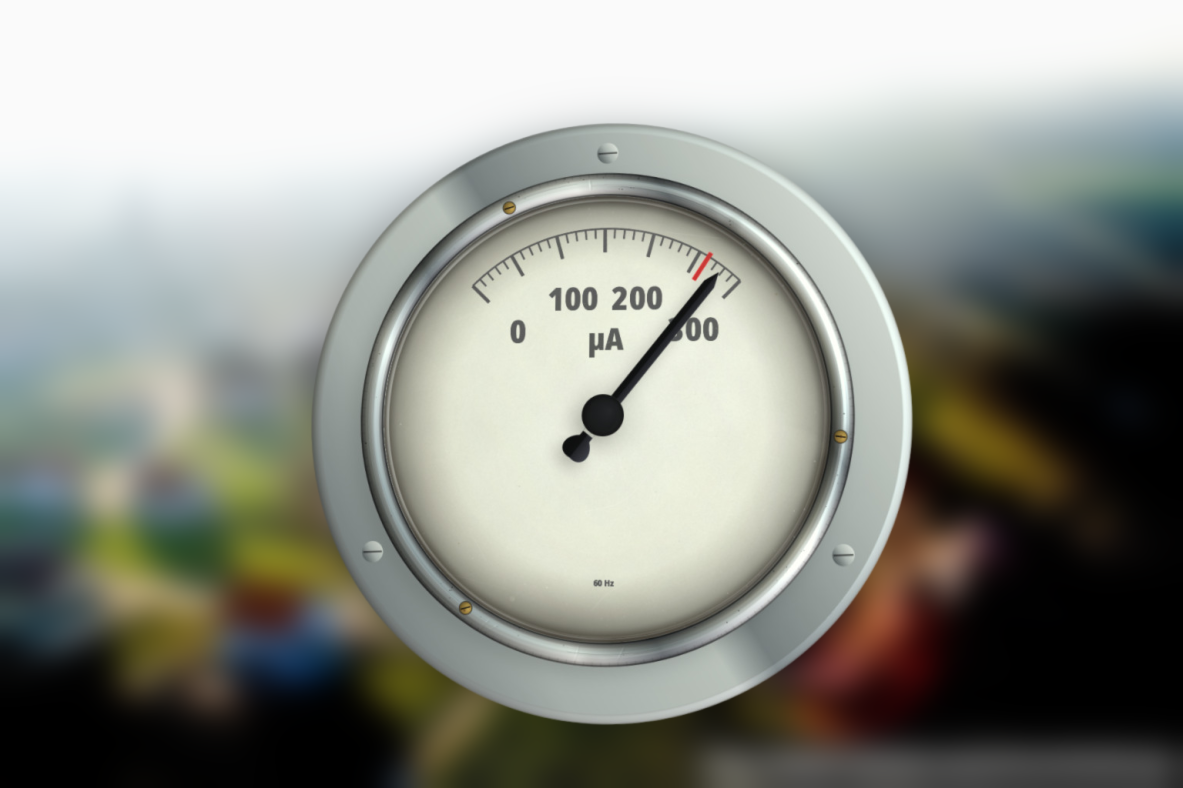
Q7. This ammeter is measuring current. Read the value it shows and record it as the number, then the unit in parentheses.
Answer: 280 (µA)
